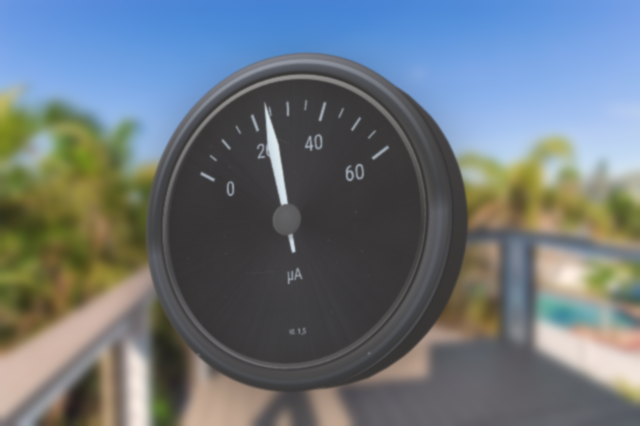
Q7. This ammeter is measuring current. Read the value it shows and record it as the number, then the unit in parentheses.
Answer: 25 (µA)
